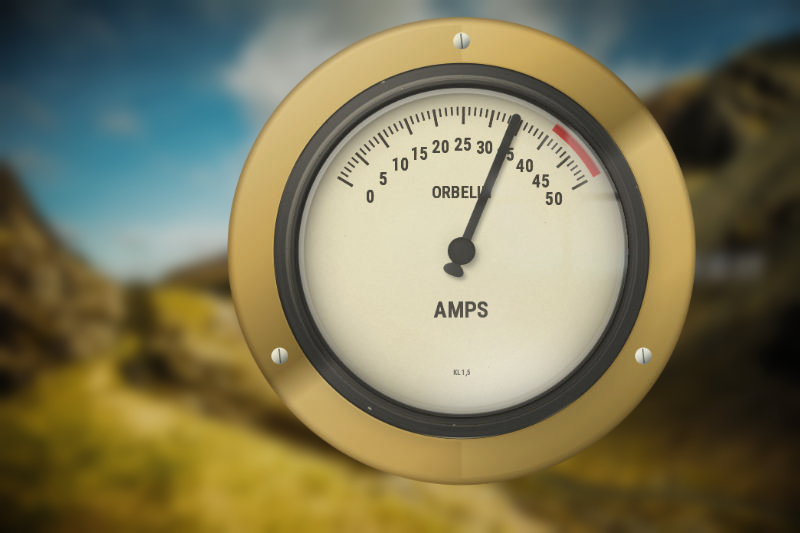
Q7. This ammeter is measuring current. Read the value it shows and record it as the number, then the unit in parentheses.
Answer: 34 (A)
